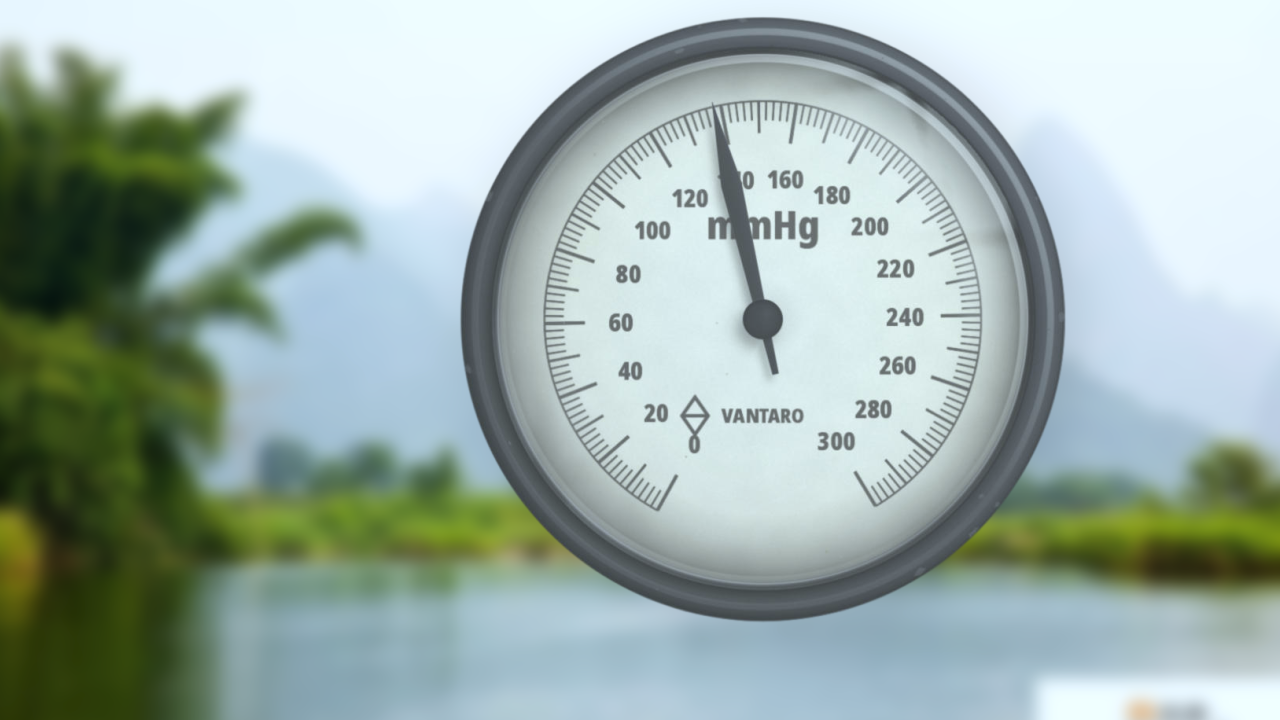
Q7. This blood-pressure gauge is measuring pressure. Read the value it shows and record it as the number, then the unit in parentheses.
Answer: 138 (mmHg)
